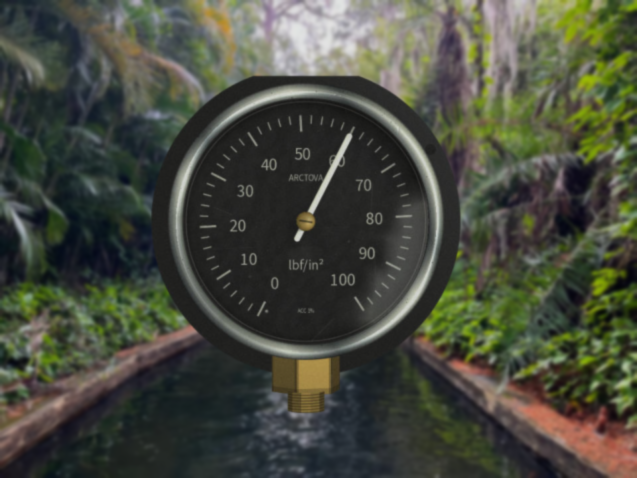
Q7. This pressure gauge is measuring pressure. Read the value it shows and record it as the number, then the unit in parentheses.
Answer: 60 (psi)
